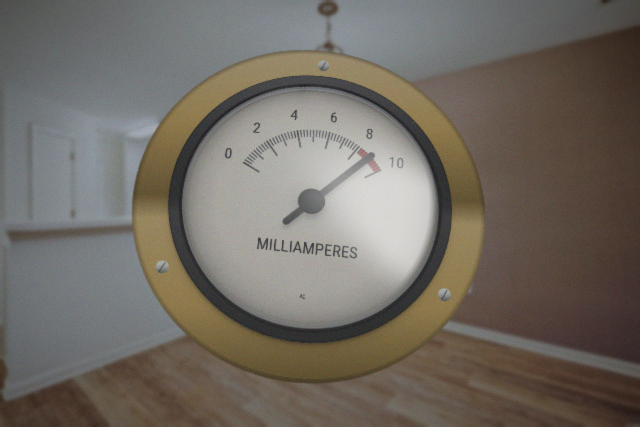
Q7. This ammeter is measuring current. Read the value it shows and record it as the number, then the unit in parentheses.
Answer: 9 (mA)
